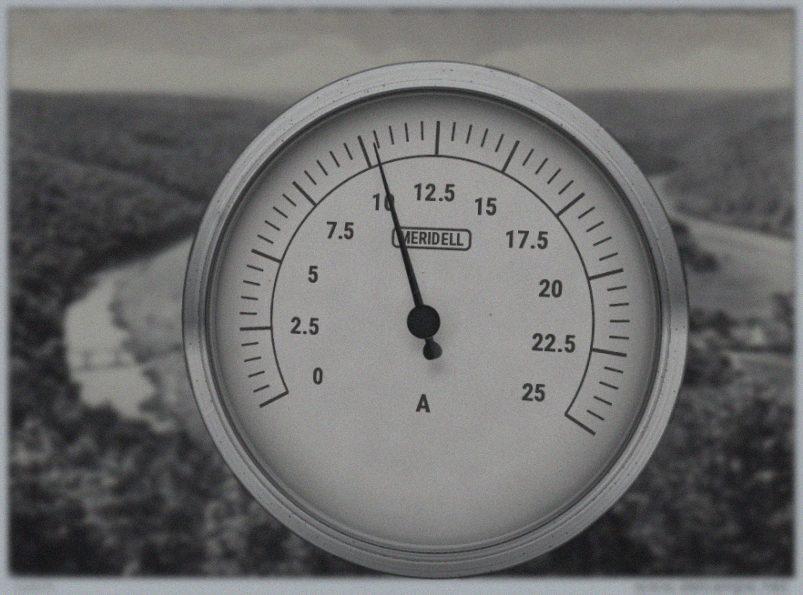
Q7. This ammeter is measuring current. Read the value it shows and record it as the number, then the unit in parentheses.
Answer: 10.5 (A)
